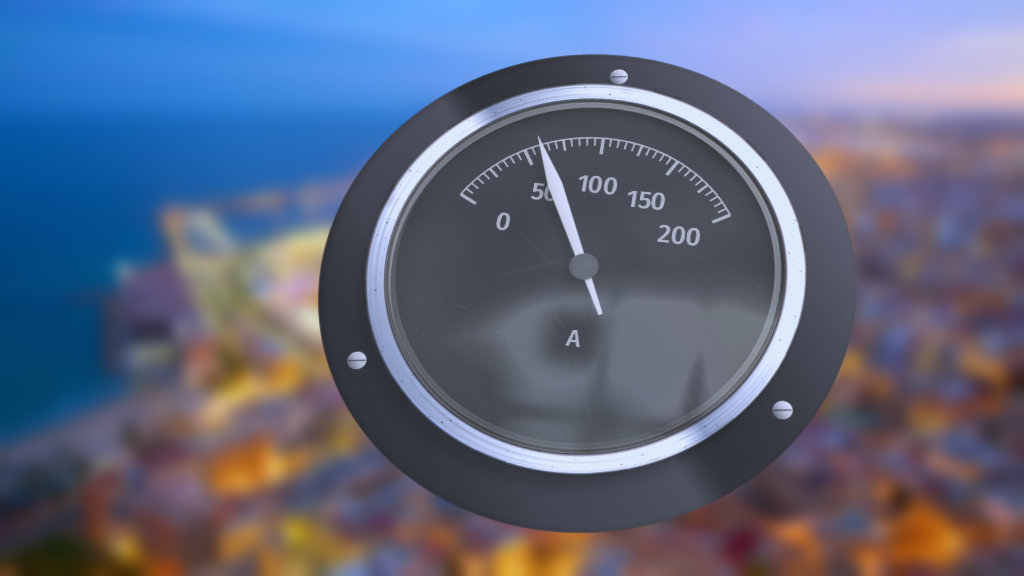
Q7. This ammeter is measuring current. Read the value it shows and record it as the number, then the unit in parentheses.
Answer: 60 (A)
